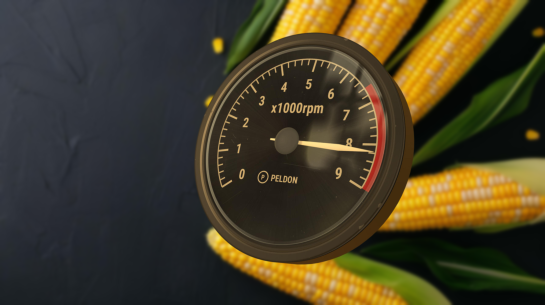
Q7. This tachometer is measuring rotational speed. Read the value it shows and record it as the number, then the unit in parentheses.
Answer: 8200 (rpm)
